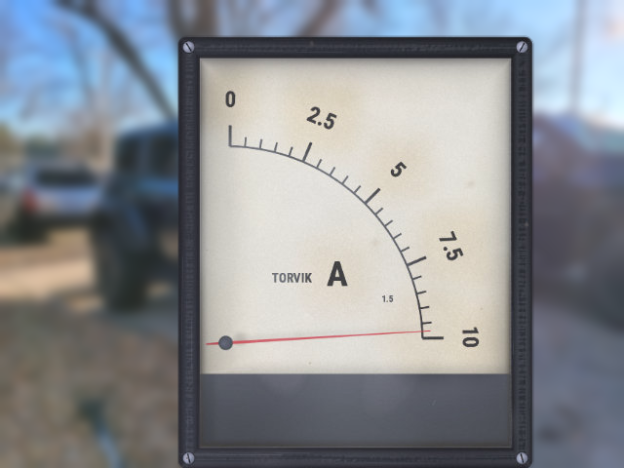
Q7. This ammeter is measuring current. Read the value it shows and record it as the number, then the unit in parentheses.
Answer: 9.75 (A)
